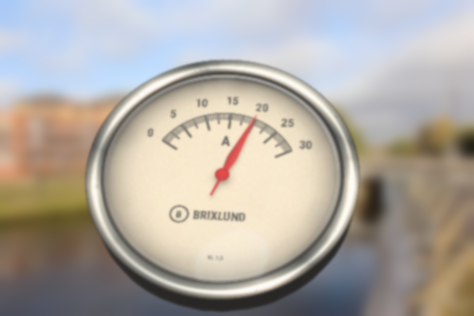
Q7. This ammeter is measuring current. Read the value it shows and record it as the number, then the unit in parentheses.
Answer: 20 (A)
